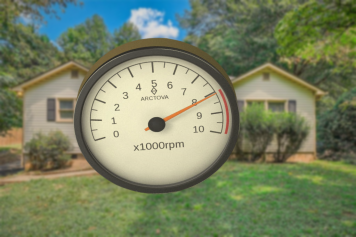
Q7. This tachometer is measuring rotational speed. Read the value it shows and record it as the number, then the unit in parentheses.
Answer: 8000 (rpm)
